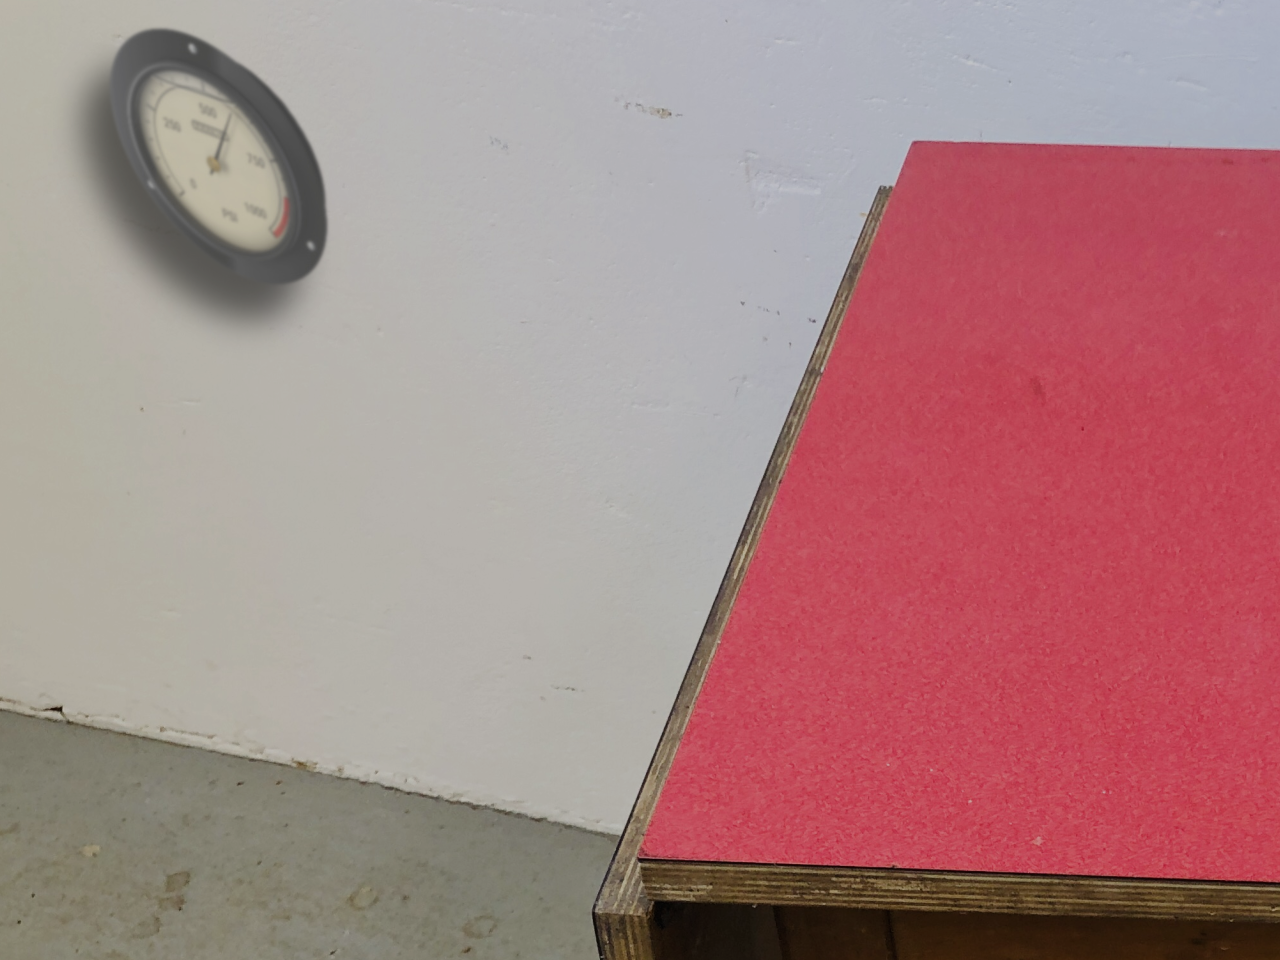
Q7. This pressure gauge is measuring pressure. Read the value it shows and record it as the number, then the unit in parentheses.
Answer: 600 (psi)
